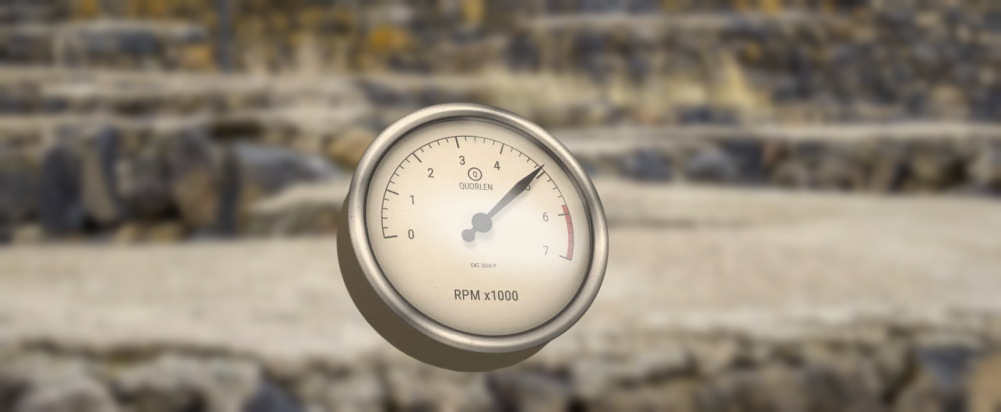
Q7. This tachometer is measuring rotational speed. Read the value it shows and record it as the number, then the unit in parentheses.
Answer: 4900 (rpm)
